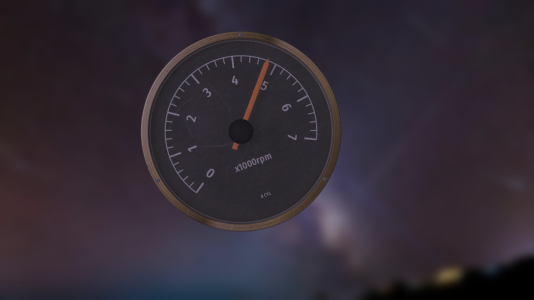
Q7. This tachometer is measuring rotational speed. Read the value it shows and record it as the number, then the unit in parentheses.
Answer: 4800 (rpm)
